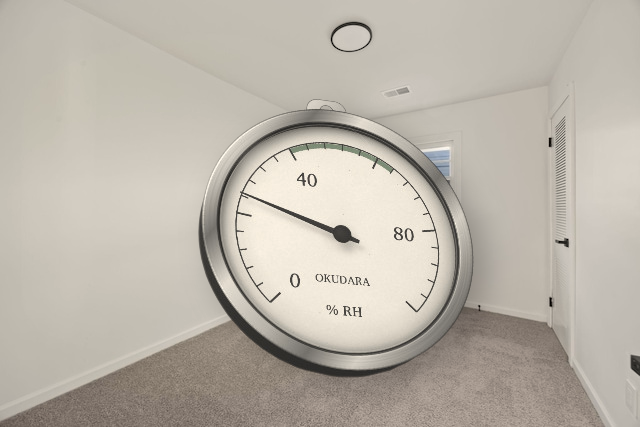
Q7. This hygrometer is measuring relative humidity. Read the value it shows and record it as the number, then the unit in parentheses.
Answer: 24 (%)
